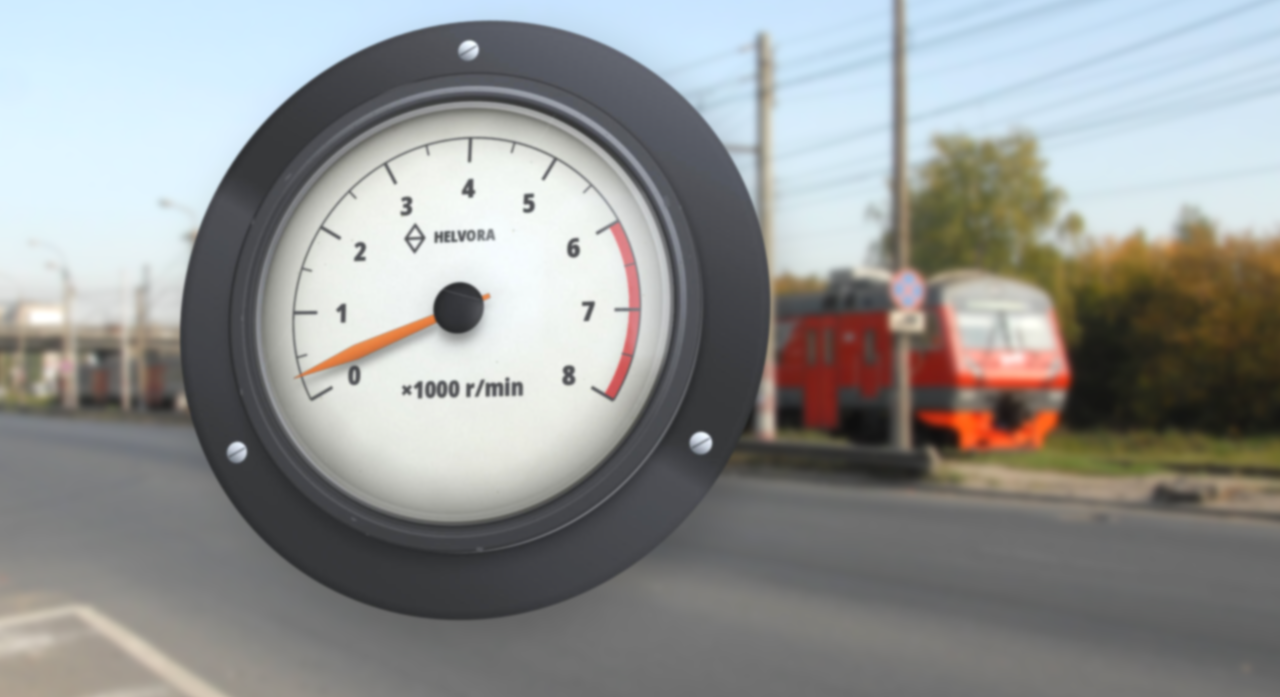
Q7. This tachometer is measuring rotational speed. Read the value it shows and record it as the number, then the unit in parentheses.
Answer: 250 (rpm)
